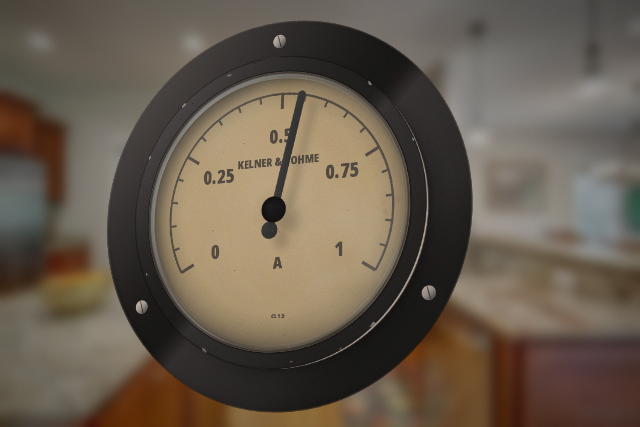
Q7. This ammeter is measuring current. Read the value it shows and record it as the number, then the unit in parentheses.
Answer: 0.55 (A)
